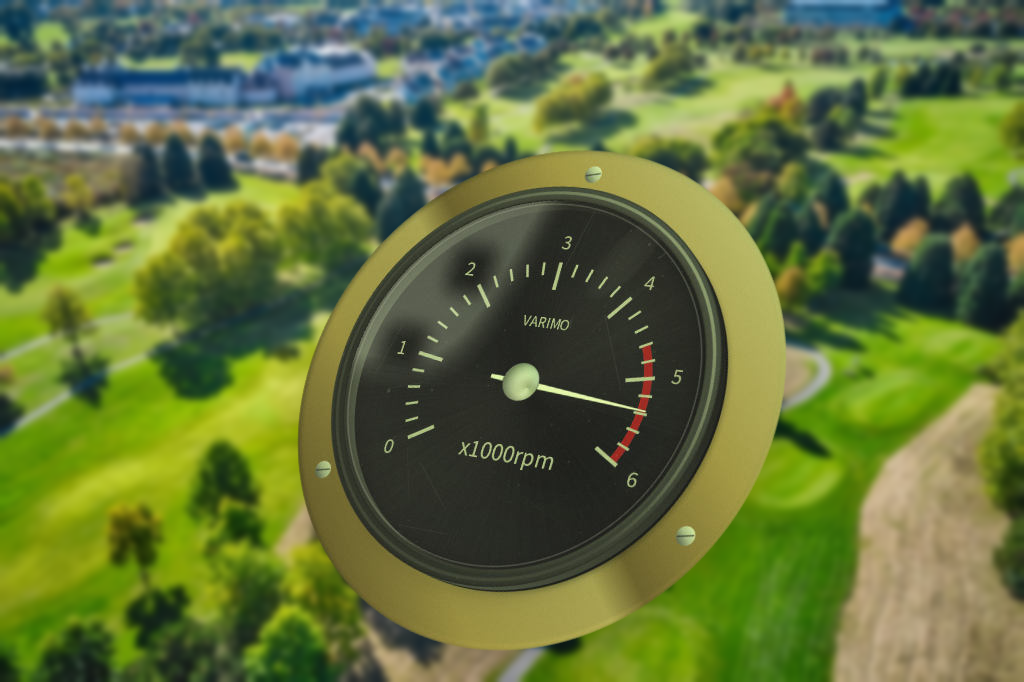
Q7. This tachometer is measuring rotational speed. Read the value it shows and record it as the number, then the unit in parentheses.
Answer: 5400 (rpm)
